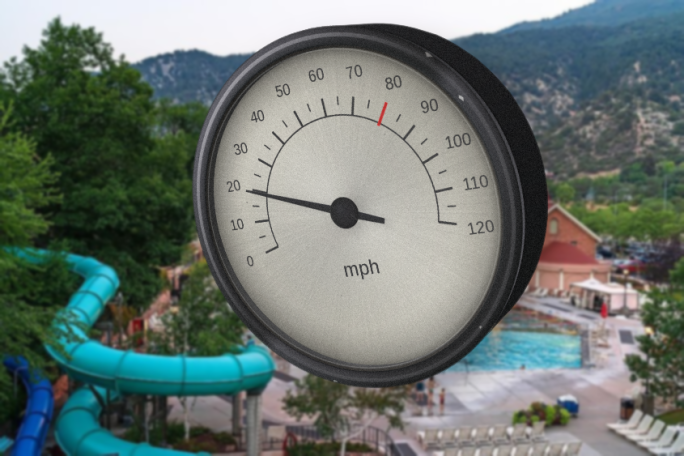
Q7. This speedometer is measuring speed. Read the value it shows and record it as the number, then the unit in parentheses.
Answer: 20 (mph)
